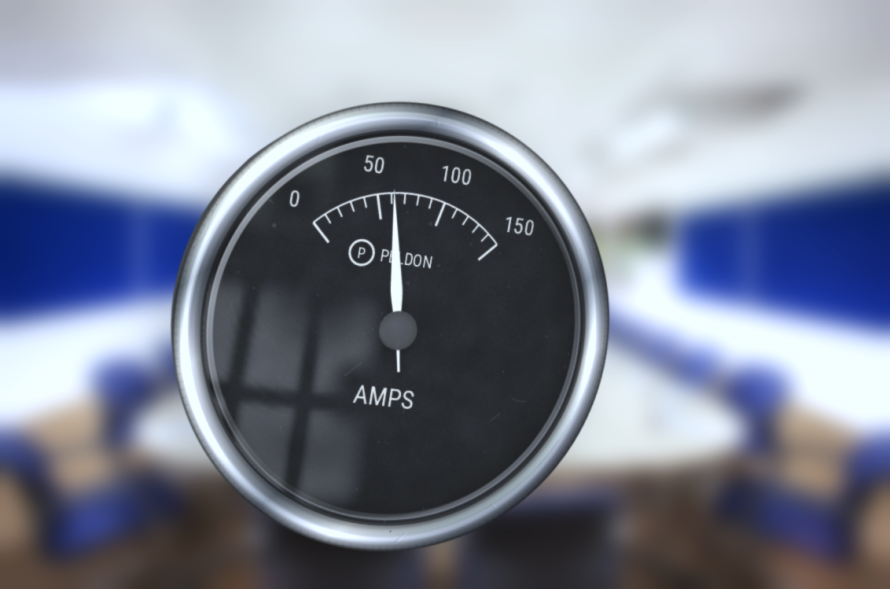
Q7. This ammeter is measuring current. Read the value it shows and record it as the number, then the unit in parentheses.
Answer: 60 (A)
